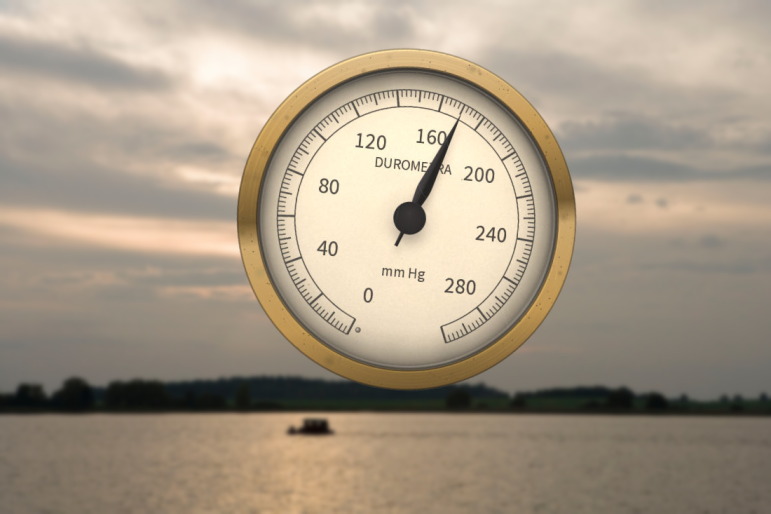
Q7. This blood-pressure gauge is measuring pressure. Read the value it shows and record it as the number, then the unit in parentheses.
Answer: 170 (mmHg)
